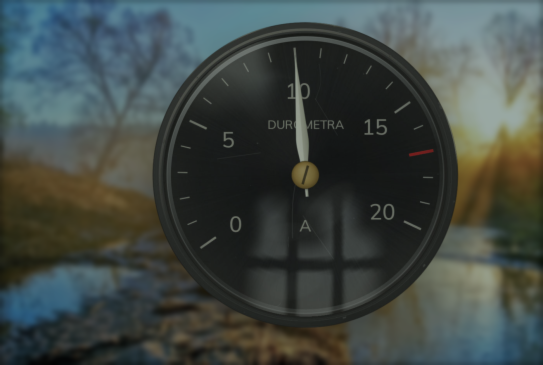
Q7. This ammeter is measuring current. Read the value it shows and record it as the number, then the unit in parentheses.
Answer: 10 (A)
